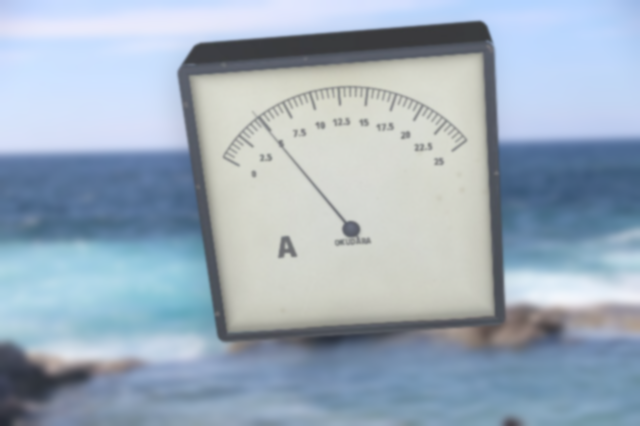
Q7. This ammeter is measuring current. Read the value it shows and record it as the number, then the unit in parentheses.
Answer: 5 (A)
